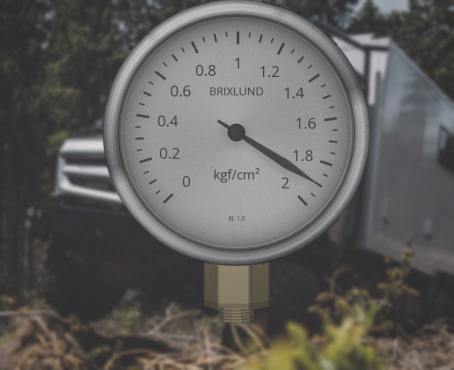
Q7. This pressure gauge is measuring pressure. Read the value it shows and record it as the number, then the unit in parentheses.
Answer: 1.9 (kg/cm²)
